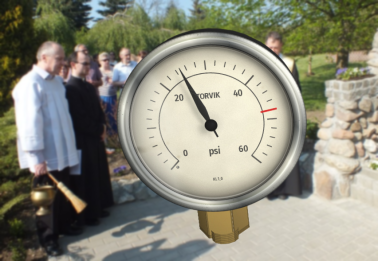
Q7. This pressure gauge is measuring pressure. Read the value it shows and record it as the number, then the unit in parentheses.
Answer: 25 (psi)
